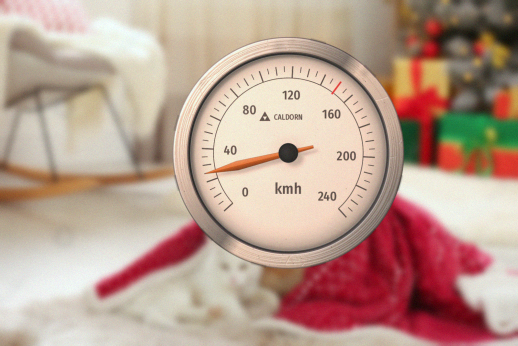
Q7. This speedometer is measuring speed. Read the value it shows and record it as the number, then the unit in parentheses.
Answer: 25 (km/h)
